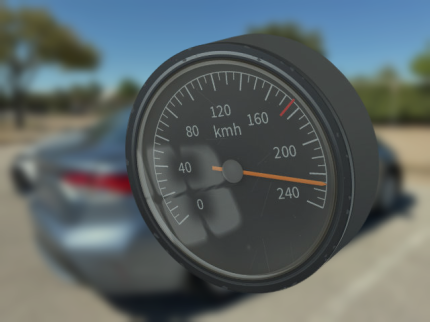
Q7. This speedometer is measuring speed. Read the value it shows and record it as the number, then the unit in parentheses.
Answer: 225 (km/h)
